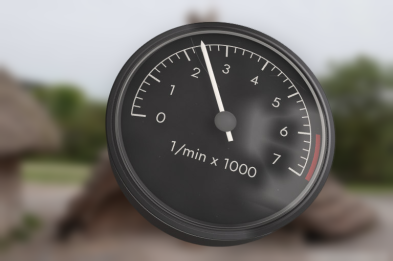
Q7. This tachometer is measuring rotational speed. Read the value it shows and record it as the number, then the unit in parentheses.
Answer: 2400 (rpm)
